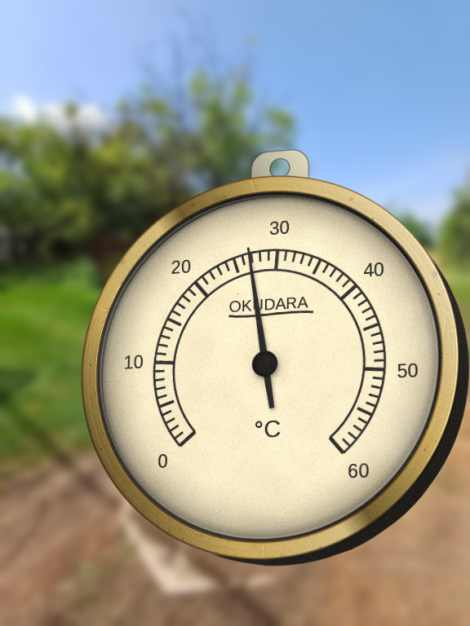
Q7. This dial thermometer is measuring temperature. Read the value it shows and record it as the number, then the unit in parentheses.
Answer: 27 (°C)
